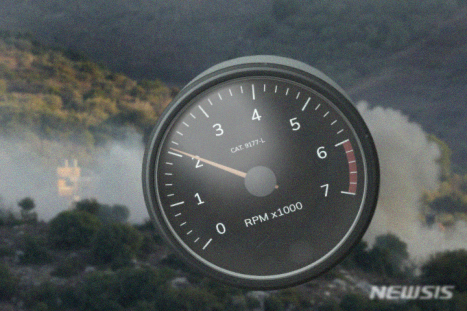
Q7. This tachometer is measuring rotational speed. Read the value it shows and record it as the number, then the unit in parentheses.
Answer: 2100 (rpm)
